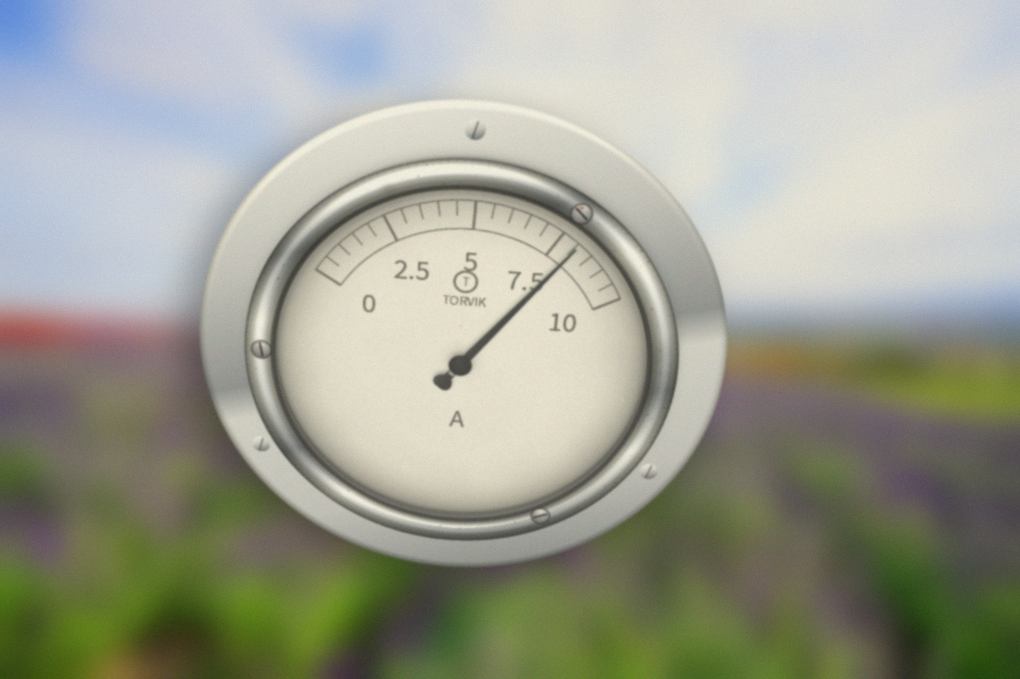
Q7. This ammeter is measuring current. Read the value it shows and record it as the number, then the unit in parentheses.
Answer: 8 (A)
